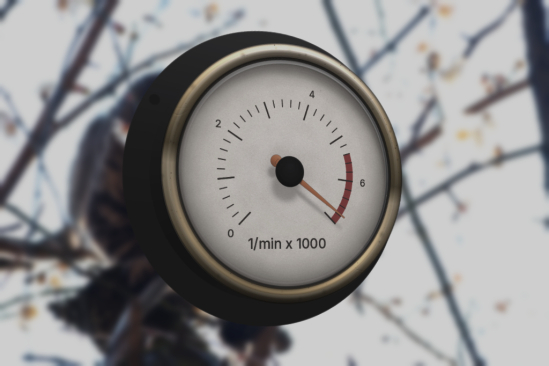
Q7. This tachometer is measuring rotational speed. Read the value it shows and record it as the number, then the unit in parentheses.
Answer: 6800 (rpm)
